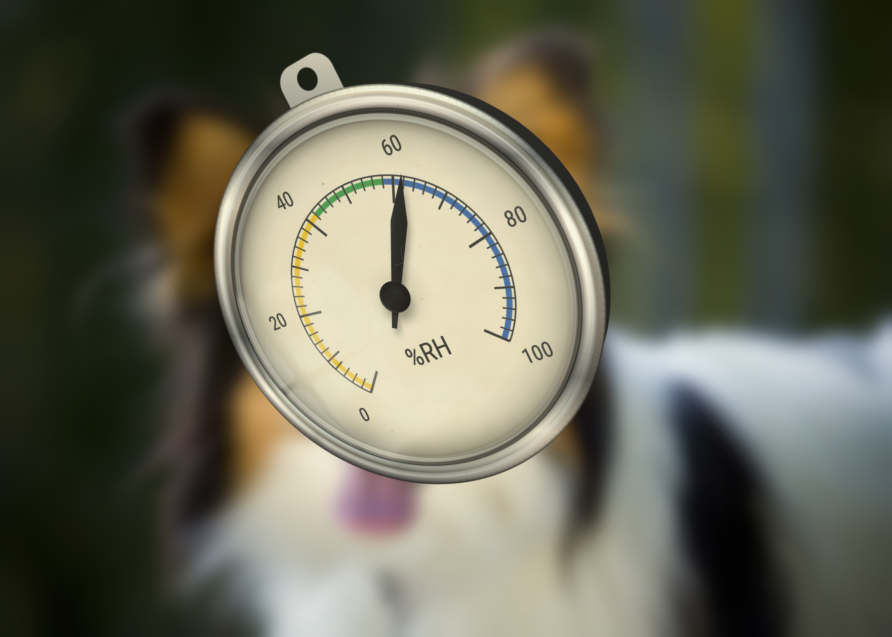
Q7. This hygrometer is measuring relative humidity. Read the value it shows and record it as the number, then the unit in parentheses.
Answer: 62 (%)
